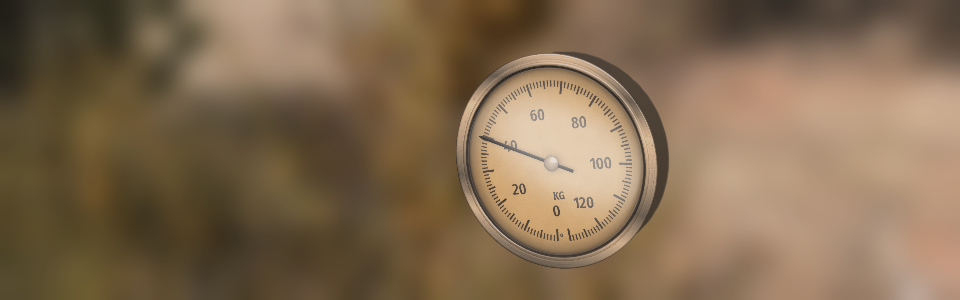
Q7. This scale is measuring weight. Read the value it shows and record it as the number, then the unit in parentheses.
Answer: 40 (kg)
